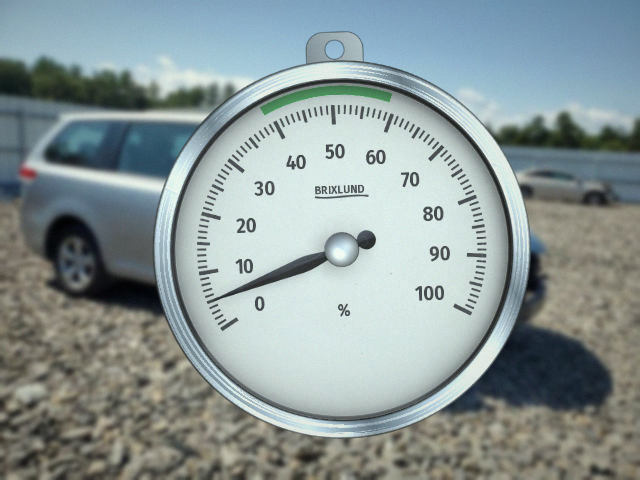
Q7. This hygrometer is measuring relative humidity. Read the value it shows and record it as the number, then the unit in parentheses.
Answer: 5 (%)
